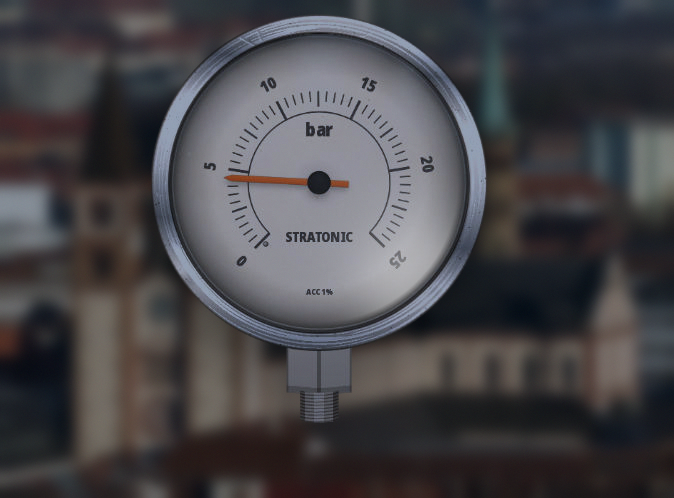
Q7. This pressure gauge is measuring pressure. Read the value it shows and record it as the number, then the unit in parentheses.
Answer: 4.5 (bar)
